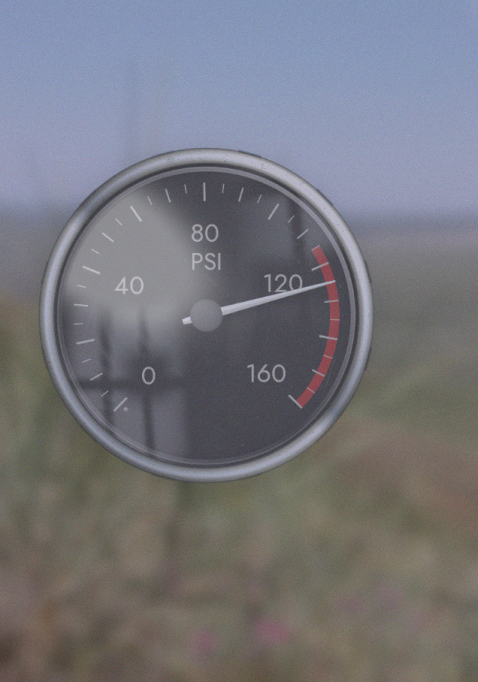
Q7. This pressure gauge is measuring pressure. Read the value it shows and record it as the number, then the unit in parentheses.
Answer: 125 (psi)
